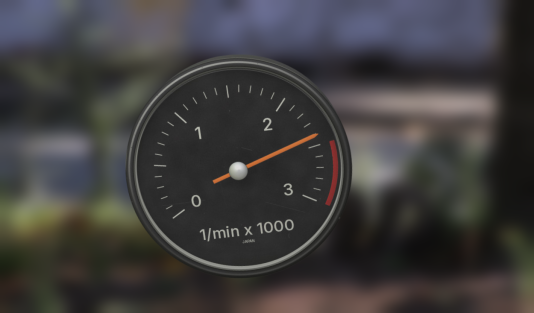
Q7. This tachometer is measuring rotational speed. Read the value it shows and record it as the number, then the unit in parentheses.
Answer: 2400 (rpm)
